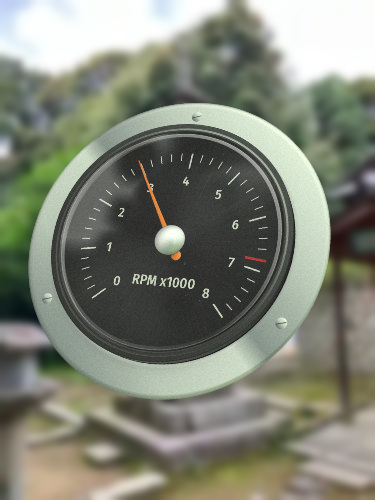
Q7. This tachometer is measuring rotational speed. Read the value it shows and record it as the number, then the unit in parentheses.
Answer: 3000 (rpm)
